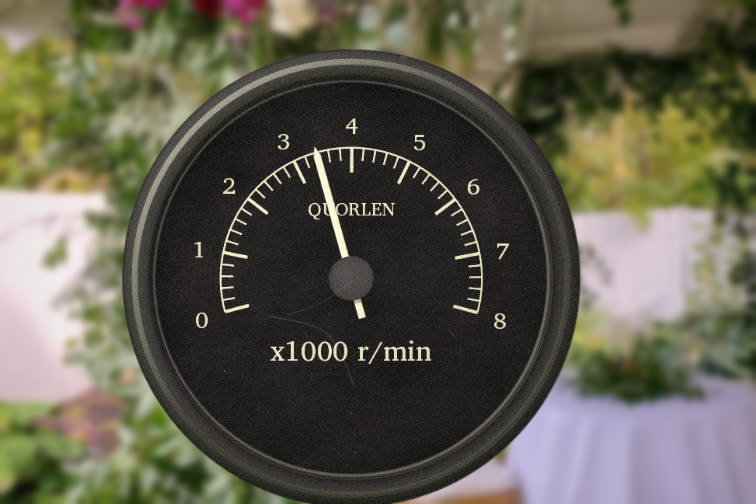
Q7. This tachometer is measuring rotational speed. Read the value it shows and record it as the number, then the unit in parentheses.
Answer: 3400 (rpm)
